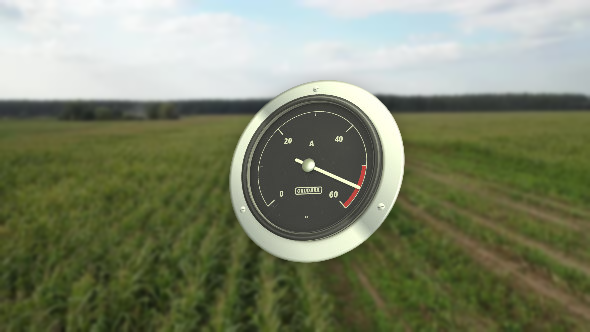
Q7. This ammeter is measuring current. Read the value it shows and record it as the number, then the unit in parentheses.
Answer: 55 (A)
